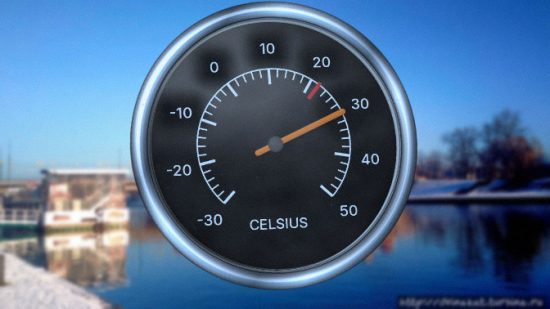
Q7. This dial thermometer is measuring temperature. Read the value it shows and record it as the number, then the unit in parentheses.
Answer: 30 (°C)
